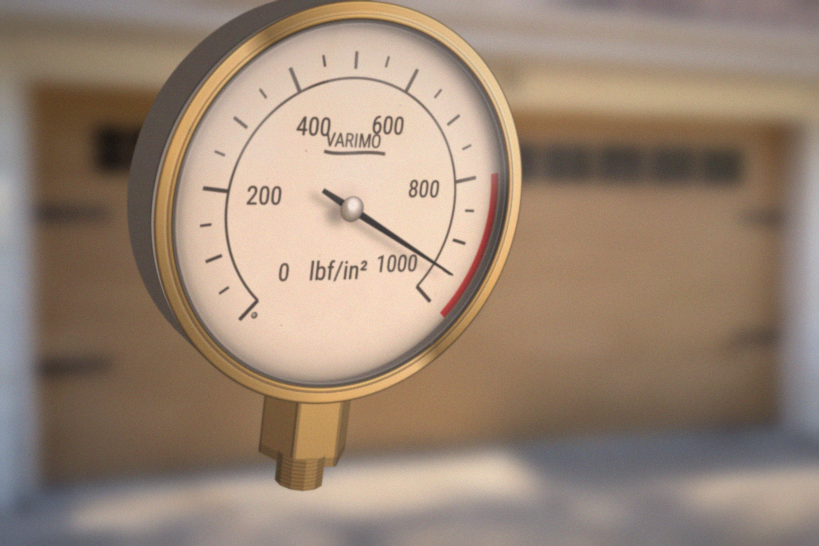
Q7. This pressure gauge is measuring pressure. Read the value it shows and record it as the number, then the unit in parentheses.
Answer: 950 (psi)
